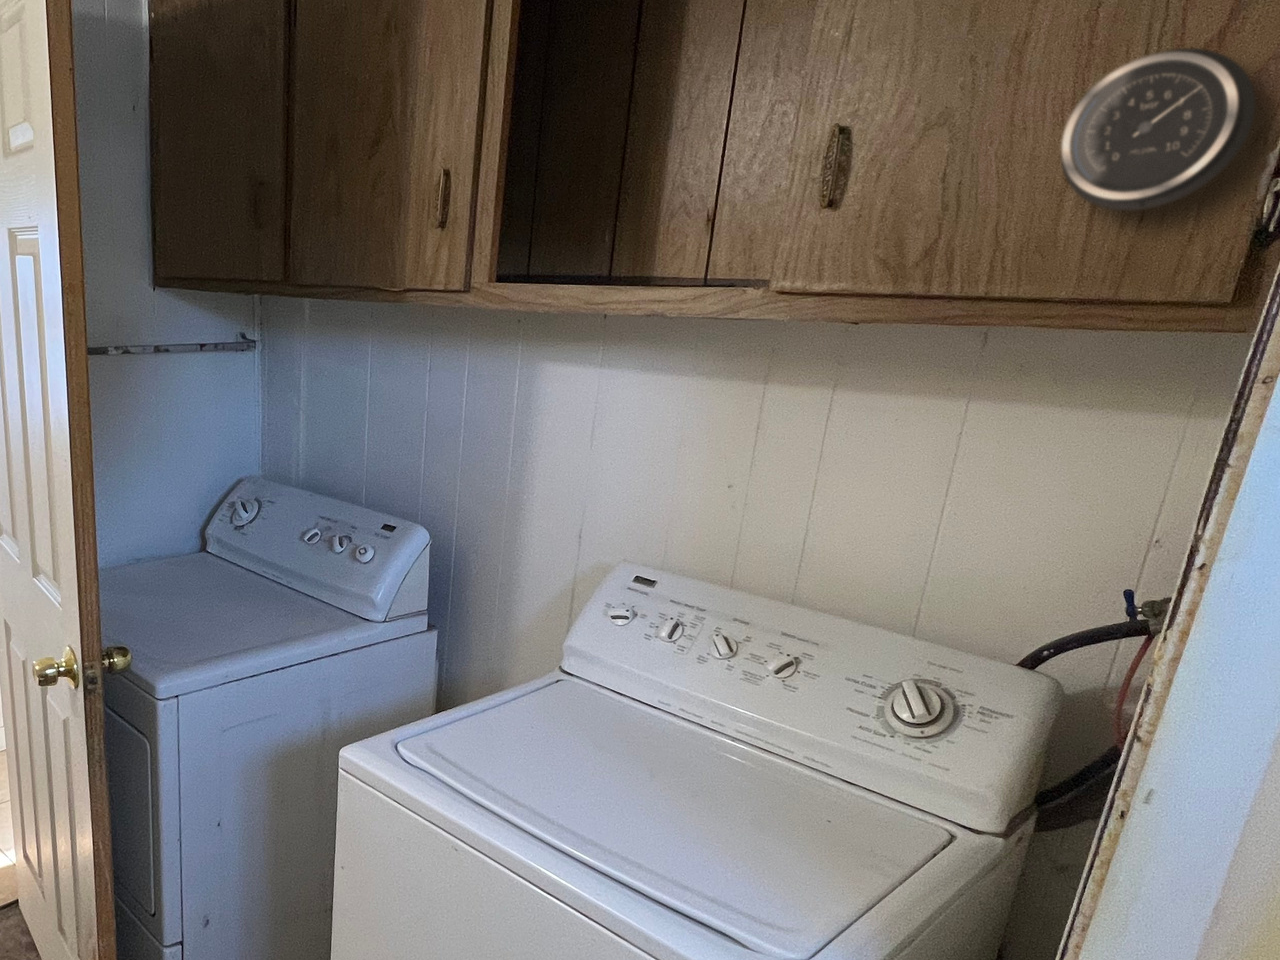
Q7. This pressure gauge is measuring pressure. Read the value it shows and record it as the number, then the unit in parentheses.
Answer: 7 (bar)
